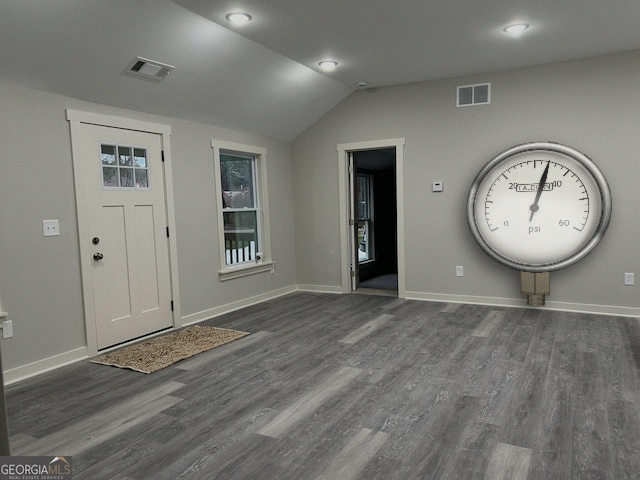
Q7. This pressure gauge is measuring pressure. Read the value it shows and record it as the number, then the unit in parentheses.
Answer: 34 (psi)
